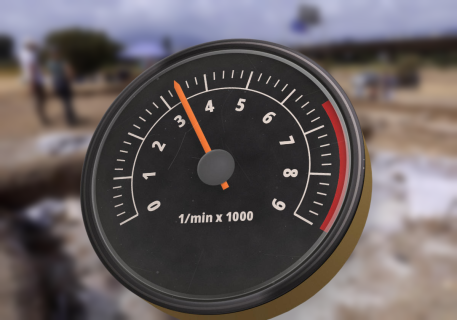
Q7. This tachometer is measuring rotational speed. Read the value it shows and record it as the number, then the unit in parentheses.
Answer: 3400 (rpm)
